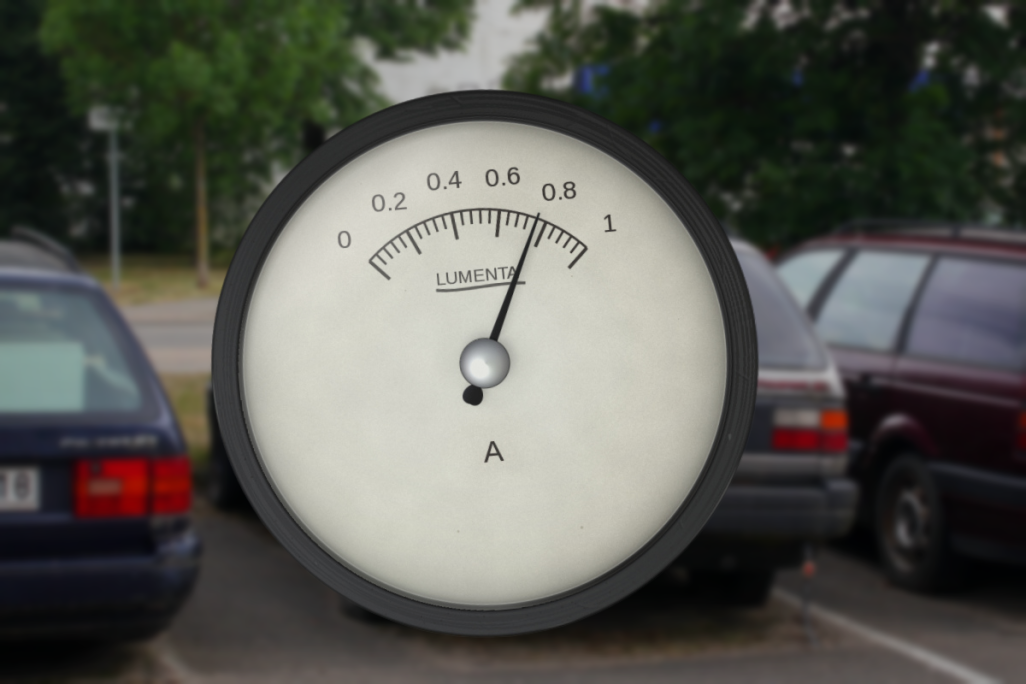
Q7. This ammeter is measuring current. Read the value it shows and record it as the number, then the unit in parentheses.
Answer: 0.76 (A)
